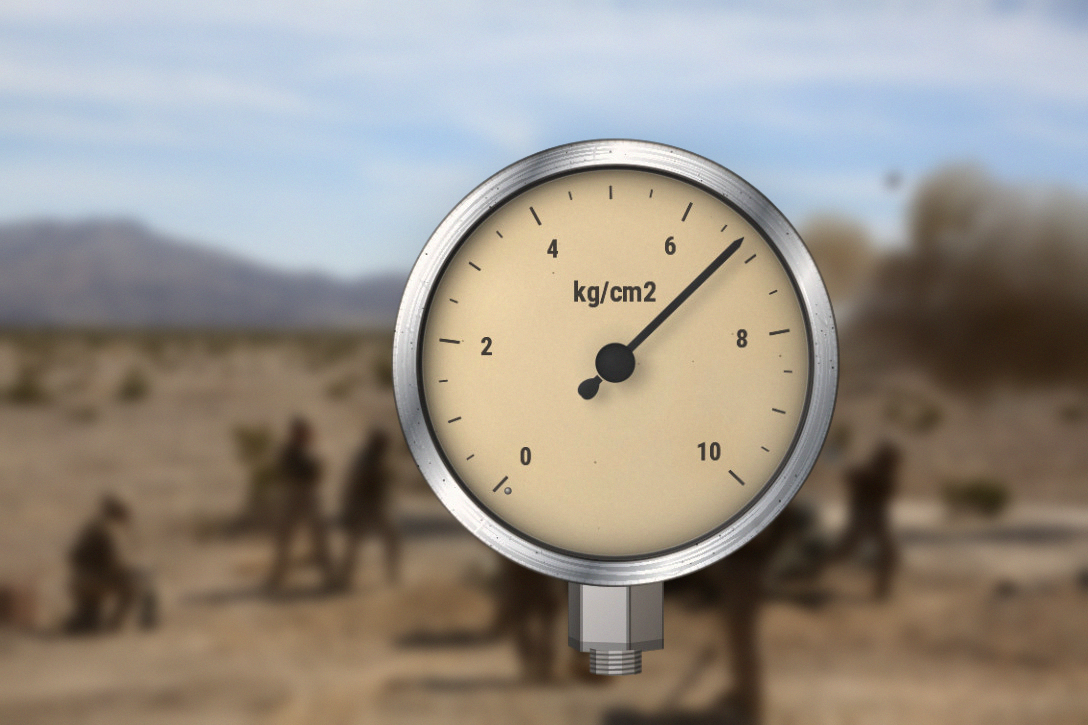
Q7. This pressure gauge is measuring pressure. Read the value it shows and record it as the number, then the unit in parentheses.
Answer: 6.75 (kg/cm²)
